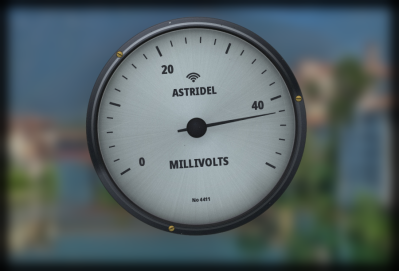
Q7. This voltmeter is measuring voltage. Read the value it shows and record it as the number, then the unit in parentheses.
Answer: 42 (mV)
